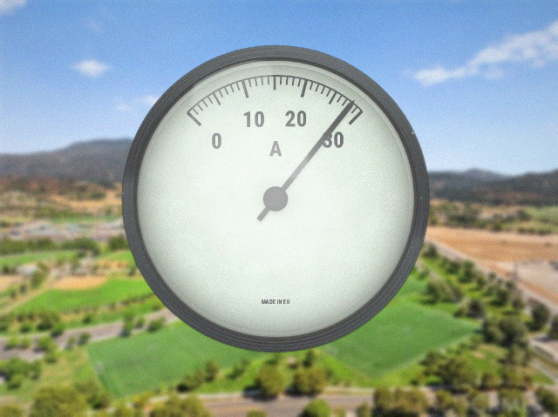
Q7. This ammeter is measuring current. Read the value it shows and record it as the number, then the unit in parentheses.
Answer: 28 (A)
